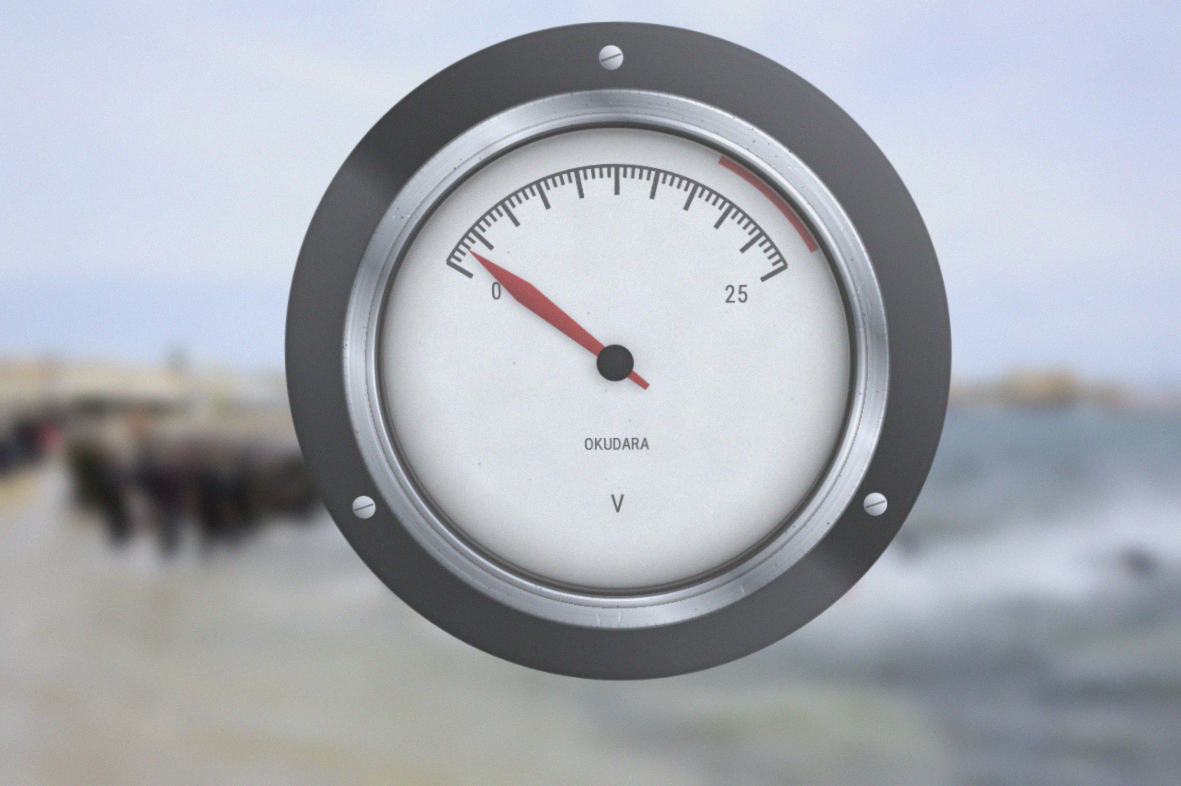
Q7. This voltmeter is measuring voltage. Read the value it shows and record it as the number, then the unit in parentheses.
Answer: 1.5 (V)
